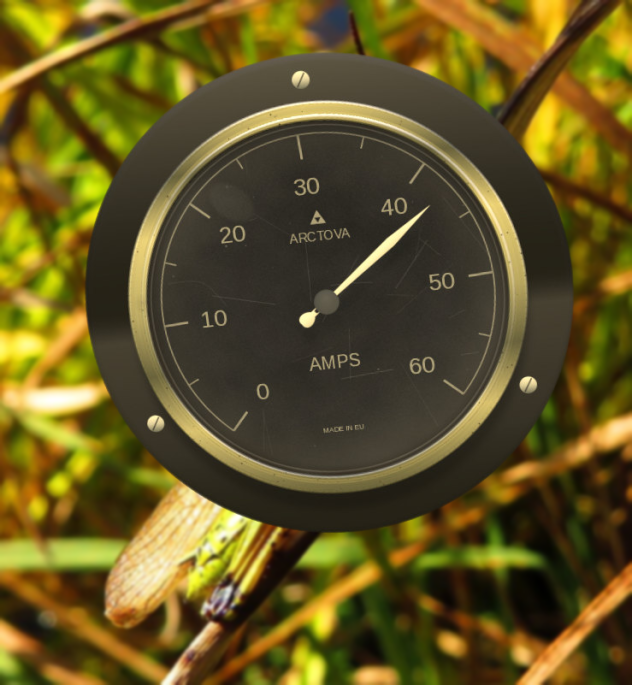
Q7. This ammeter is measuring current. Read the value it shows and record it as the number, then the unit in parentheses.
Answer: 42.5 (A)
